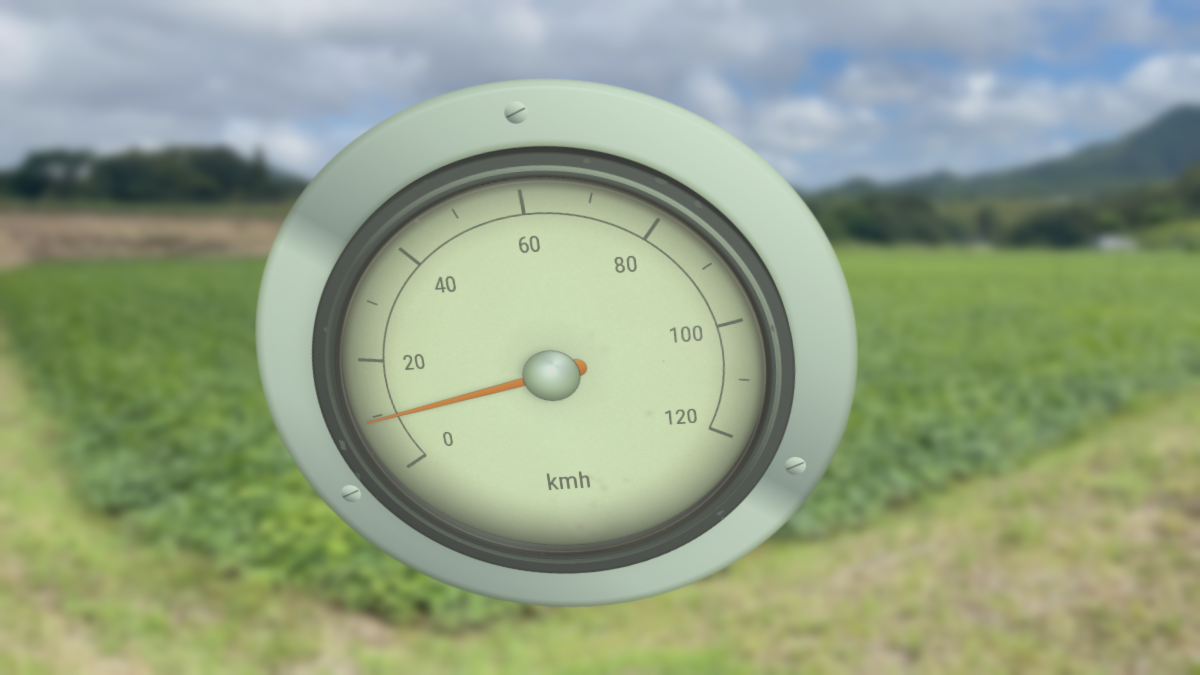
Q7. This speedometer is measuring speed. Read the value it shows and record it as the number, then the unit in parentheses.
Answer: 10 (km/h)
